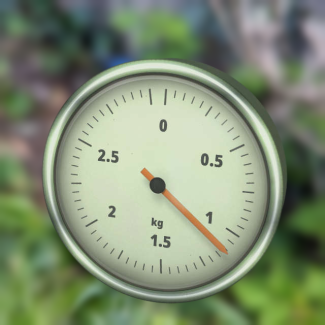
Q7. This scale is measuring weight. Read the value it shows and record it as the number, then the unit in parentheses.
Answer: 1.1 (kg)
